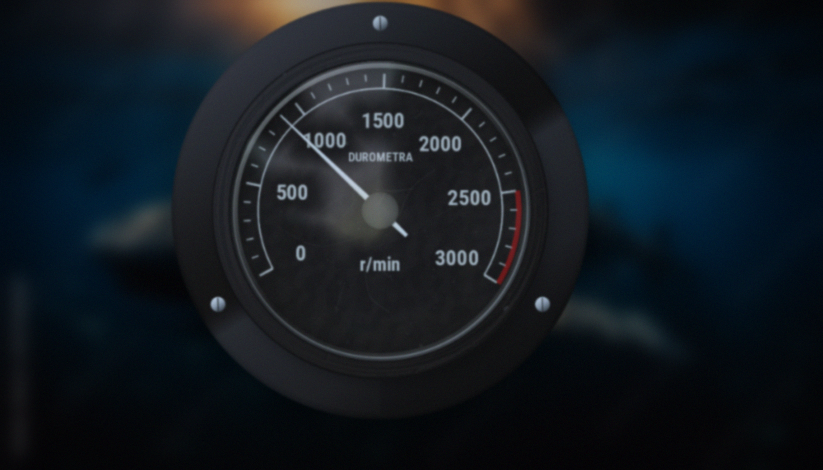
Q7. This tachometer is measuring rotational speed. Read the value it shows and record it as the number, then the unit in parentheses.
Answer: 900 (rpm)
